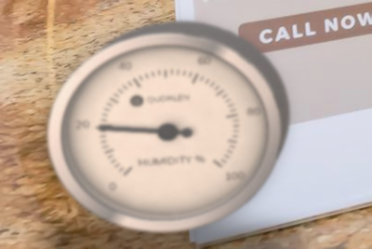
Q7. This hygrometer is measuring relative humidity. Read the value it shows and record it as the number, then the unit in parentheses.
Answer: 20 (%)
